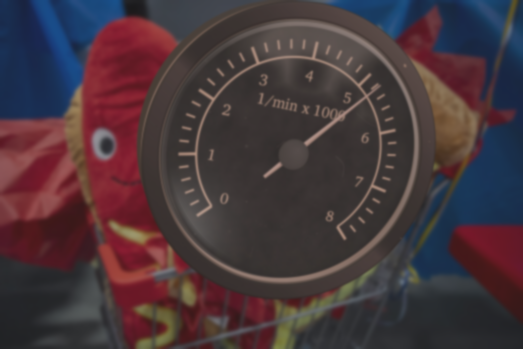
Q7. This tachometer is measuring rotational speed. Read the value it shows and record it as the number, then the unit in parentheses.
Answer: 5200 (rpm)
